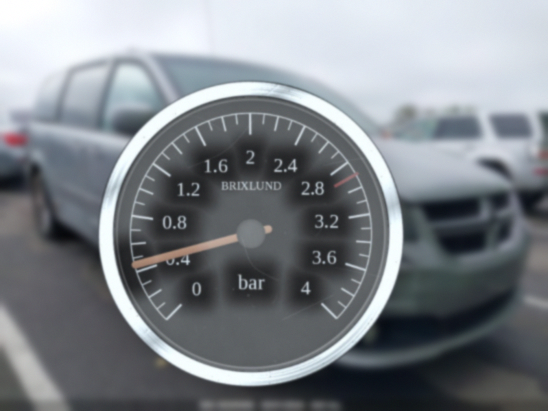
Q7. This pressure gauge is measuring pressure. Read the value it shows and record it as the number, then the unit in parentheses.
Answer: 0.45 (bar)
